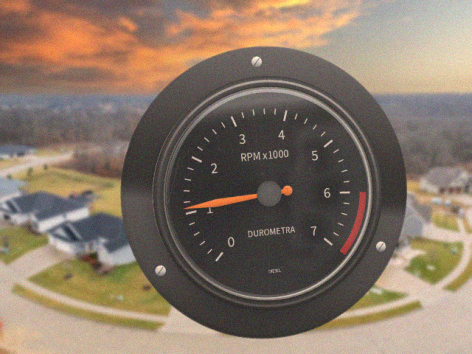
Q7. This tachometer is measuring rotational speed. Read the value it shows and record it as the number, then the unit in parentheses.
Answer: 1100 (rpm)
